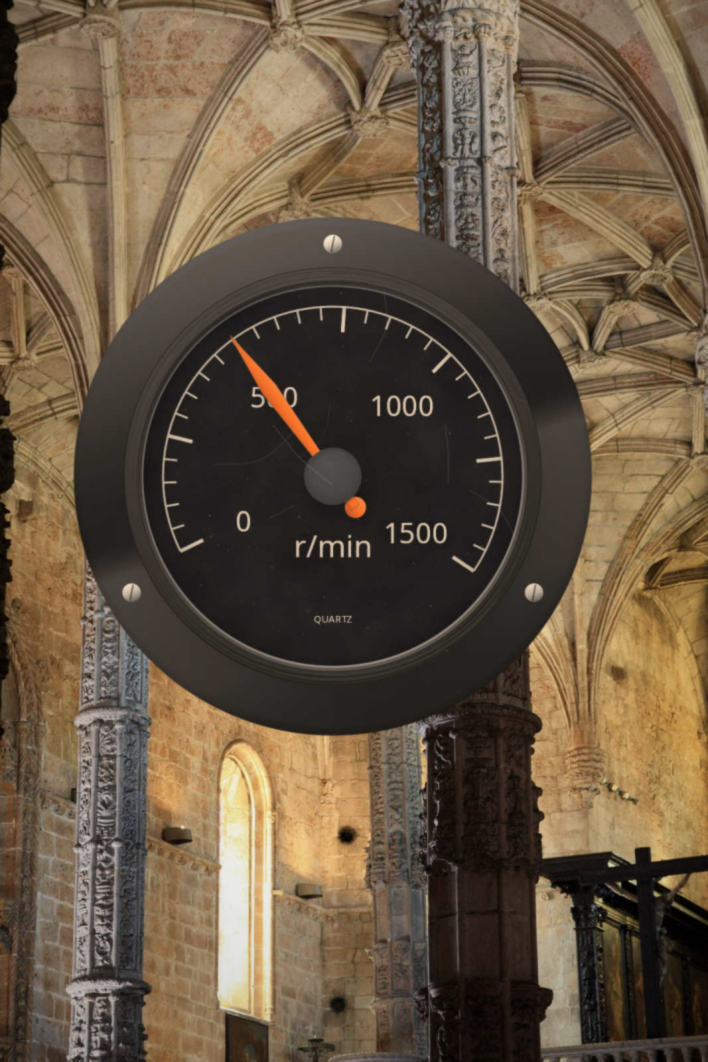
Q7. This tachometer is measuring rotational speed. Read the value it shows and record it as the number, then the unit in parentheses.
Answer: 500 (rpm)
